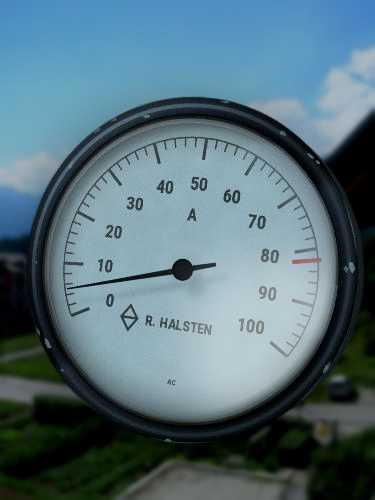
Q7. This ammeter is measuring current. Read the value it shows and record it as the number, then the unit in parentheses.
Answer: 5 (A)
